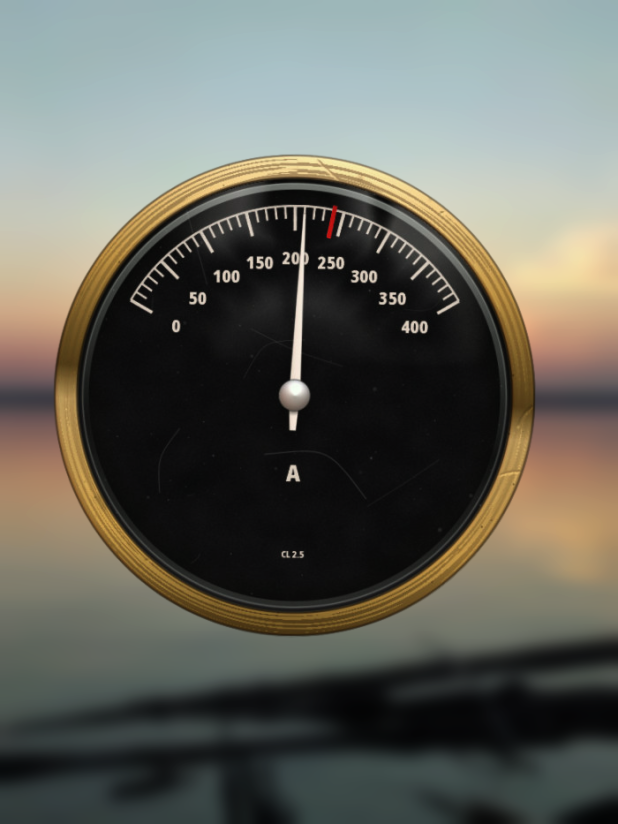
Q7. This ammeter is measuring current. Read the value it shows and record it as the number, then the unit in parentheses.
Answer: 210 (A)
